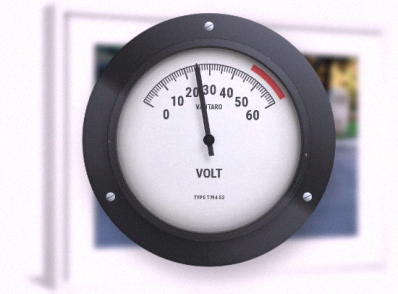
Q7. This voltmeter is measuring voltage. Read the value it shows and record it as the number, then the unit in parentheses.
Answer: 25 (V)
